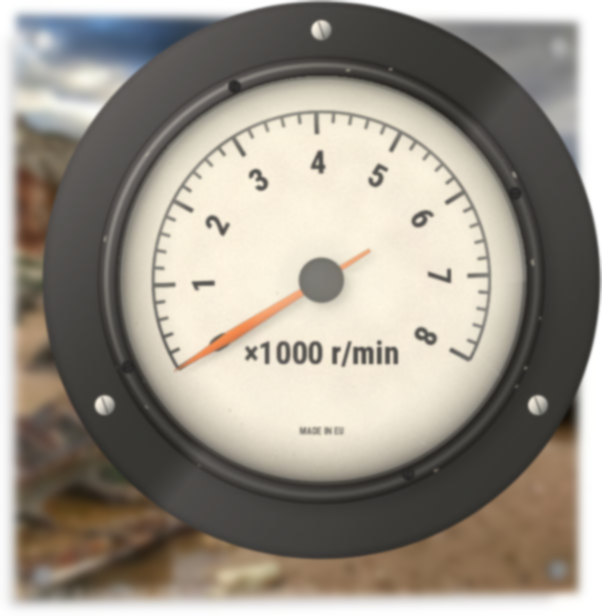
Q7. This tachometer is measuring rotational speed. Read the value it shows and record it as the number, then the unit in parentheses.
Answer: 0 (rpm)
